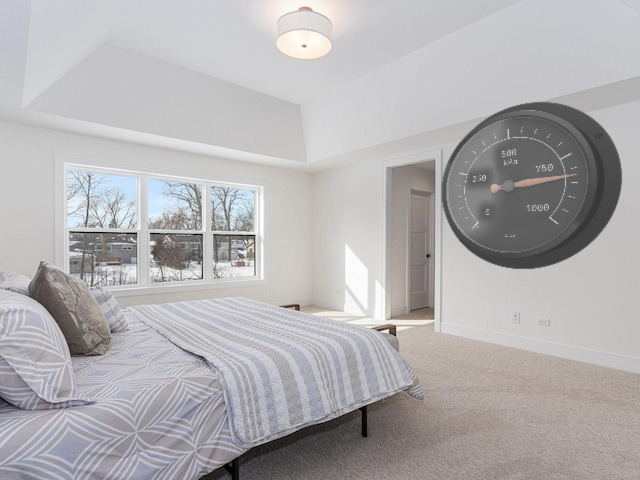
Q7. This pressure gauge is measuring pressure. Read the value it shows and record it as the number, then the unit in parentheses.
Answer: 825 (kPa)
